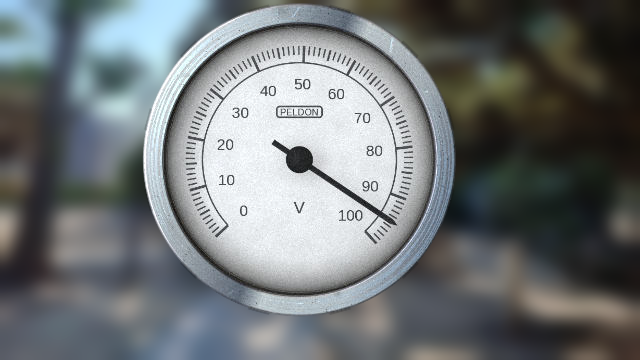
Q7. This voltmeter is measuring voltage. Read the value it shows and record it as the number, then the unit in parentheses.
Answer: 95 (V)
